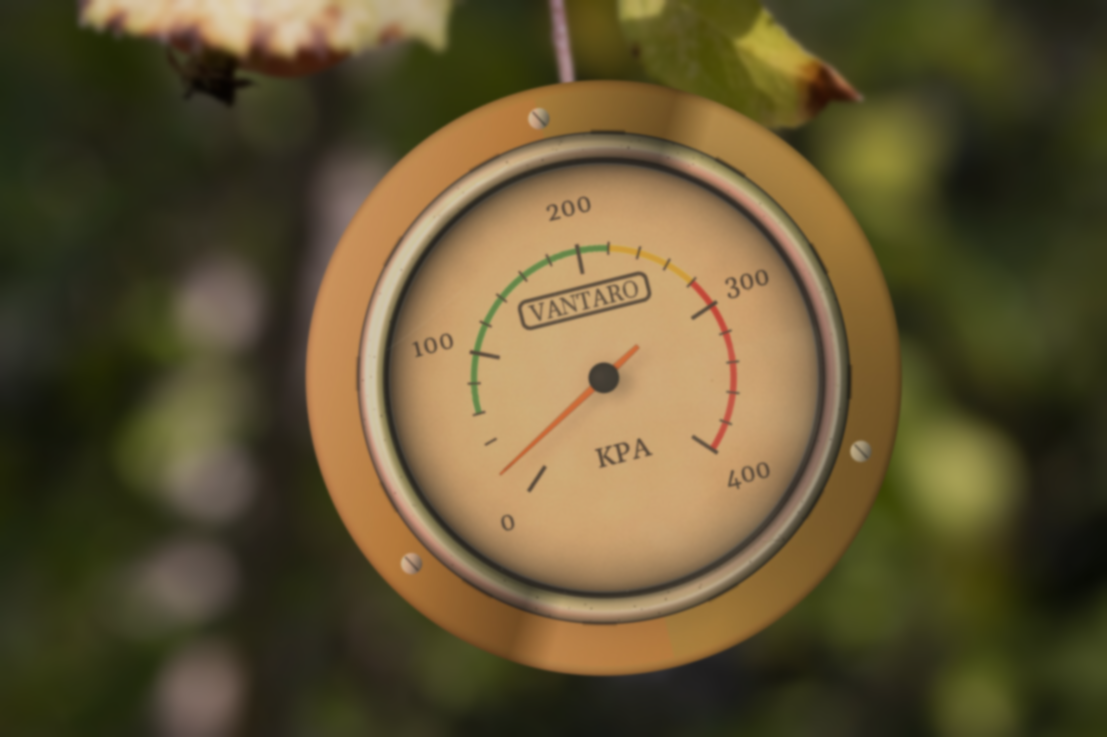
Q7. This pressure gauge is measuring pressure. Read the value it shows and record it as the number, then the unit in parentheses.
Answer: 20 (kPa)
